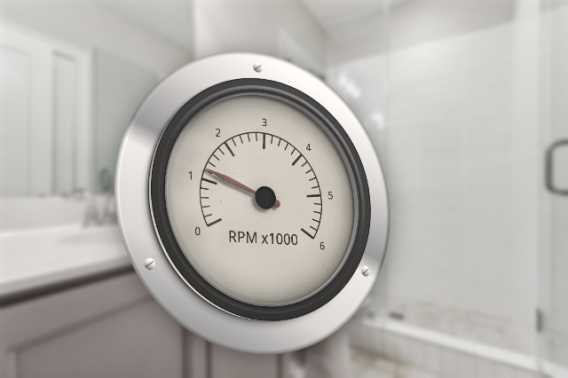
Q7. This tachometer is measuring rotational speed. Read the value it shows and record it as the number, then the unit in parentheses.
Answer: 1200 (rpm)
